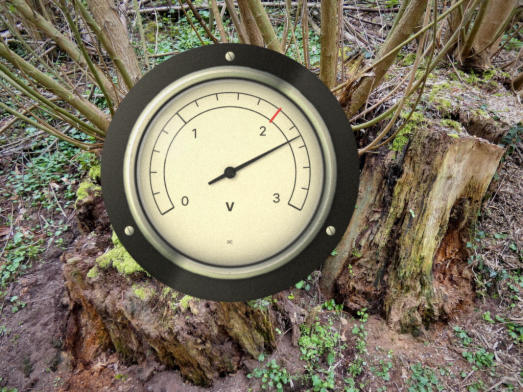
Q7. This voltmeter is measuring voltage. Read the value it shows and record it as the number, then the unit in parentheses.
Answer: 2.3 (V)
